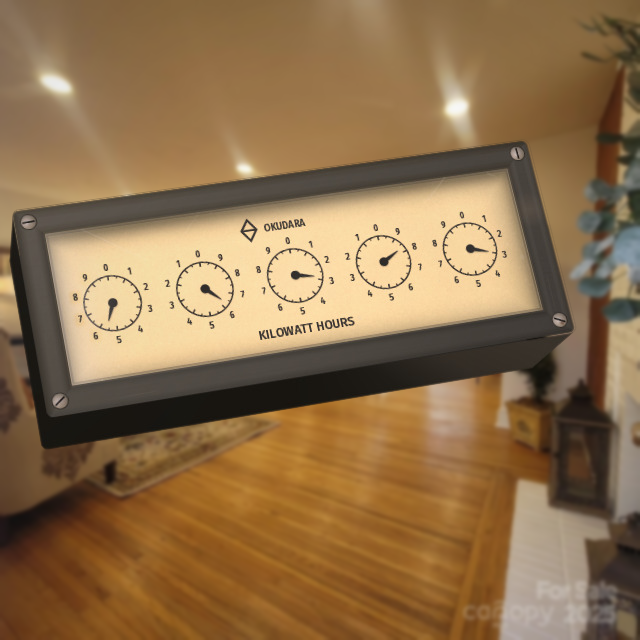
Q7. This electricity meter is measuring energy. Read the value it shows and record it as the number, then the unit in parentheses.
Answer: 56283 (kWh)
